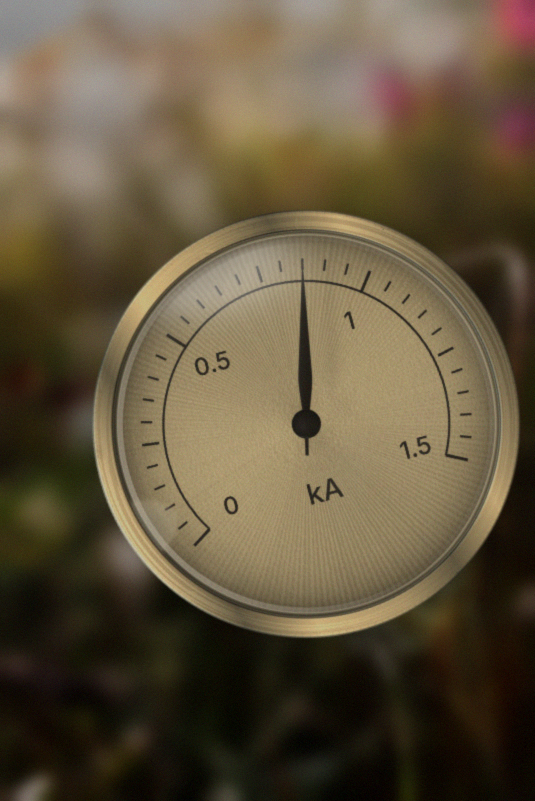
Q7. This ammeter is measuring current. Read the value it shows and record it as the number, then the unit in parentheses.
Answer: 0.85 (kA)
